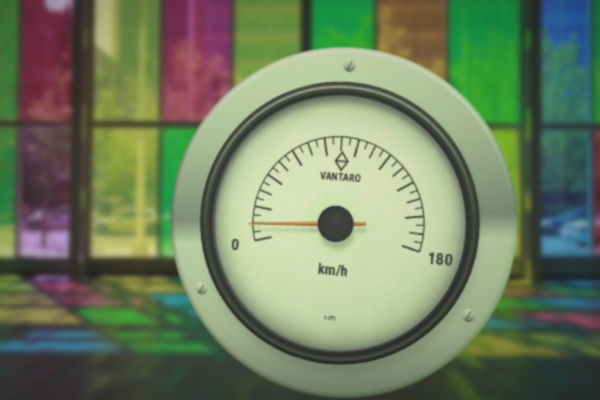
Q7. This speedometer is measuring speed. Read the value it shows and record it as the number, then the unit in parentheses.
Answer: 10 (km/h)
